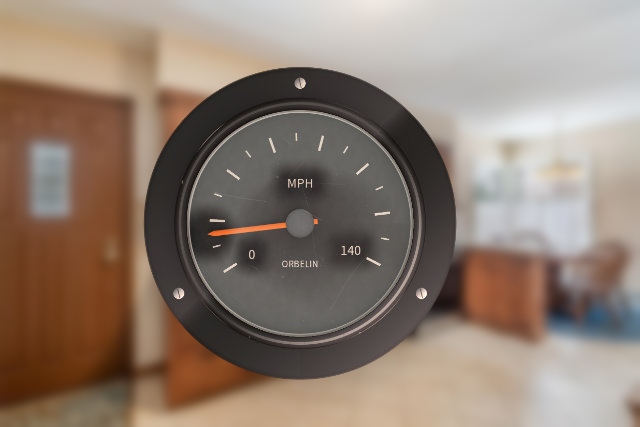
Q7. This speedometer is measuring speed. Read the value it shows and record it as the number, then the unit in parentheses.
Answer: 15 (mph)
